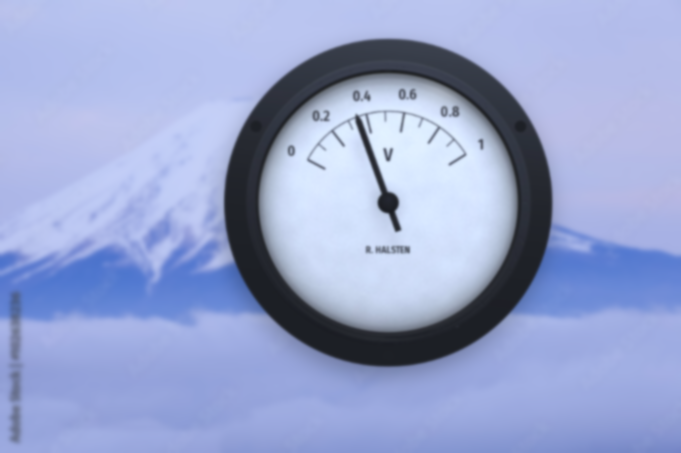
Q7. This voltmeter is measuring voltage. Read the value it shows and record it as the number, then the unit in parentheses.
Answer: 0.35 (V)
